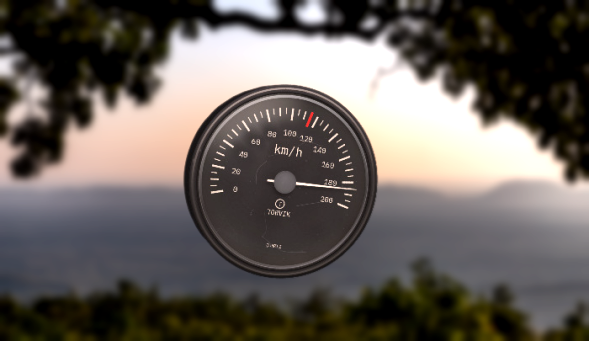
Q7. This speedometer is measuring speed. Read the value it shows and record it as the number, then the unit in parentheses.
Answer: 185 (km/h)
